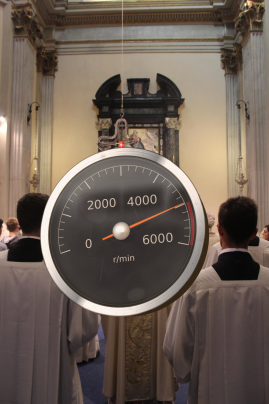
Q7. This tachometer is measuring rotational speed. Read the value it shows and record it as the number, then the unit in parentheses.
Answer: 5000 (rpm)
